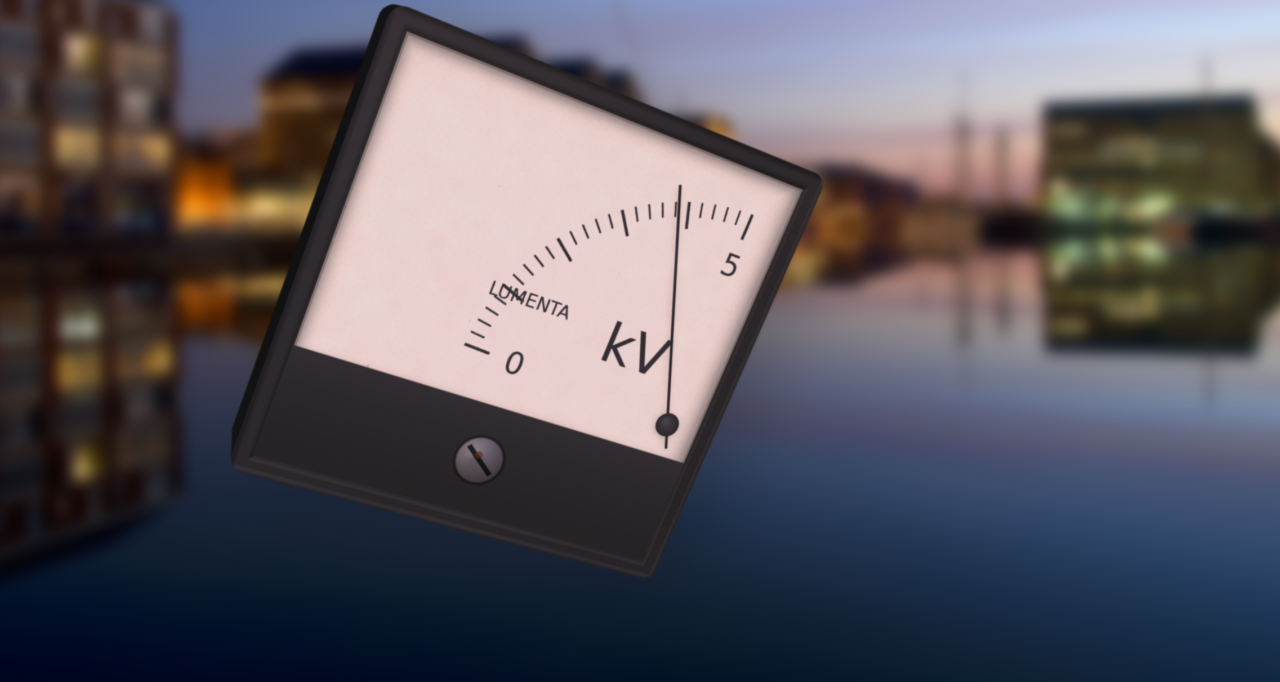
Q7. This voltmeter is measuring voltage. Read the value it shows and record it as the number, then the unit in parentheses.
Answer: 3.8 (kV)
